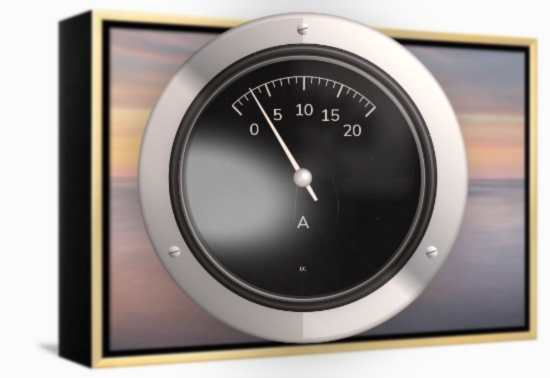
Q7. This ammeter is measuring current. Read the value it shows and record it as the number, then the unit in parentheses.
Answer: 3 (A)
